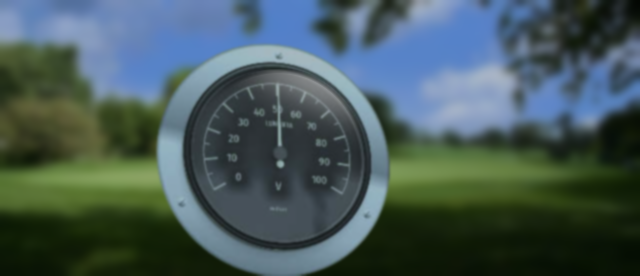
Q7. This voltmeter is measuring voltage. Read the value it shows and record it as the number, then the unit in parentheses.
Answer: 50 (V)
